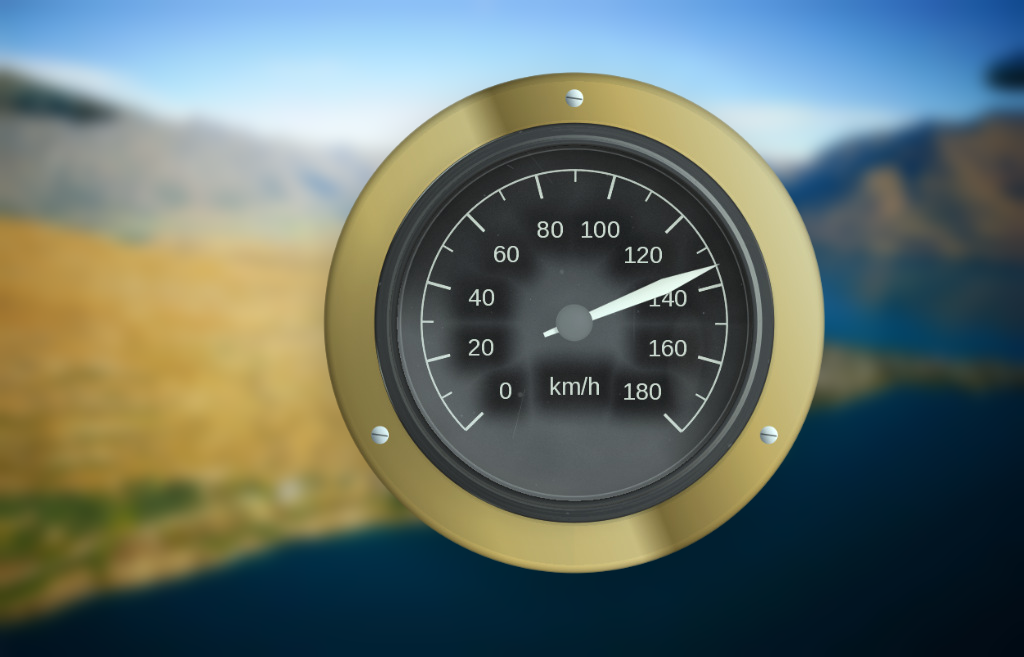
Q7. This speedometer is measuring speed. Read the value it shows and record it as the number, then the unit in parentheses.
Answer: 135 (km/h)
